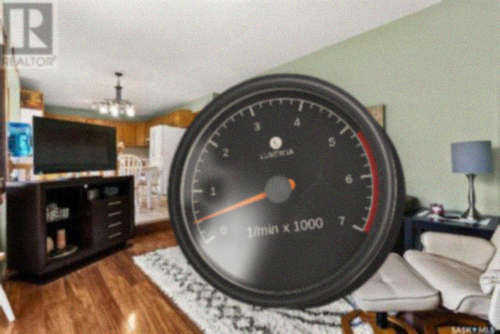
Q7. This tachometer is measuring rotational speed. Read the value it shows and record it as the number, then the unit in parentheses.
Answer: 400 (rpm)
